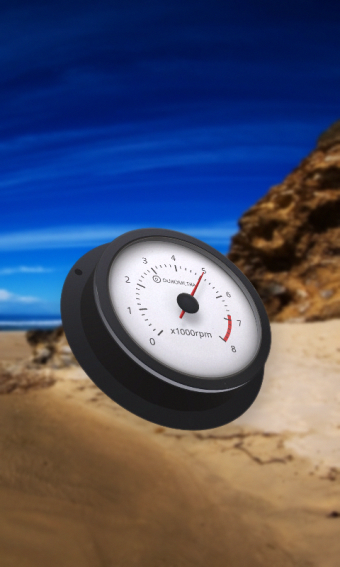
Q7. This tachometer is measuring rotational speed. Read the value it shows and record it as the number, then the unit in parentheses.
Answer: 5000 (rpm)
